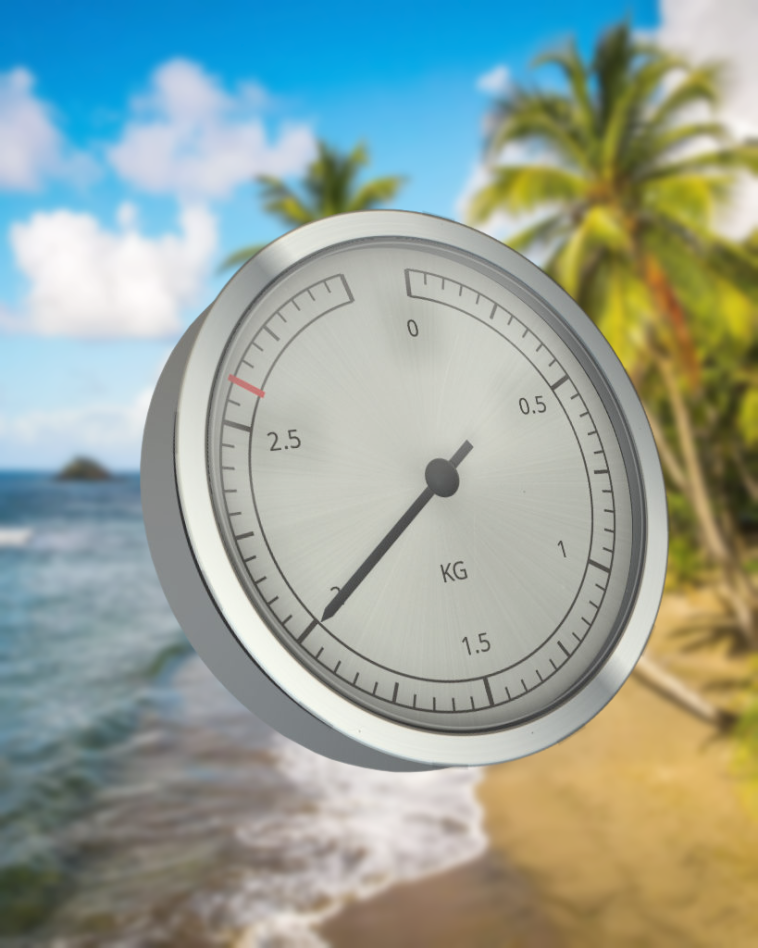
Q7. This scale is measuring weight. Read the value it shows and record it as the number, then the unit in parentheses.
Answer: 2 (kg)
